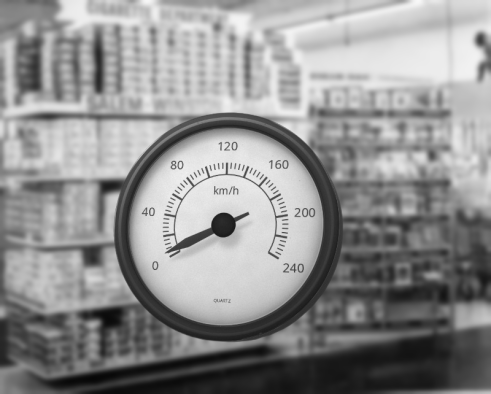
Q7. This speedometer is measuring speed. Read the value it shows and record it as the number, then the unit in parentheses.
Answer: 4 (km/h)
